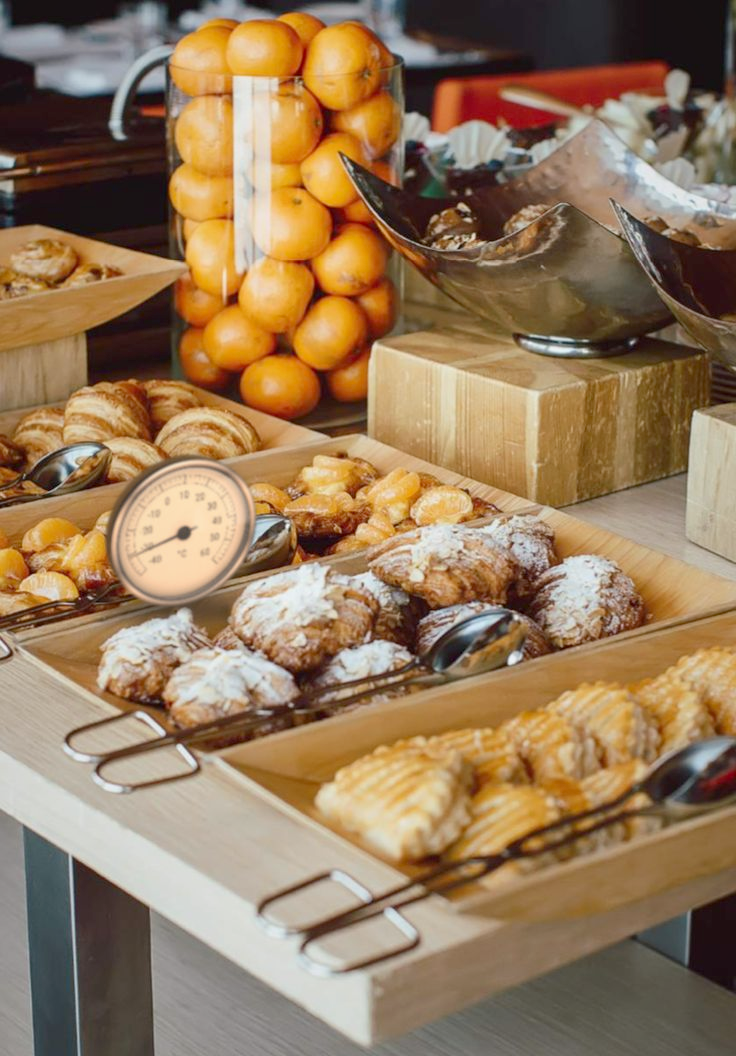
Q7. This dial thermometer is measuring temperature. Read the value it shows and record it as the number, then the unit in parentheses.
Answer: -30 (°C)
